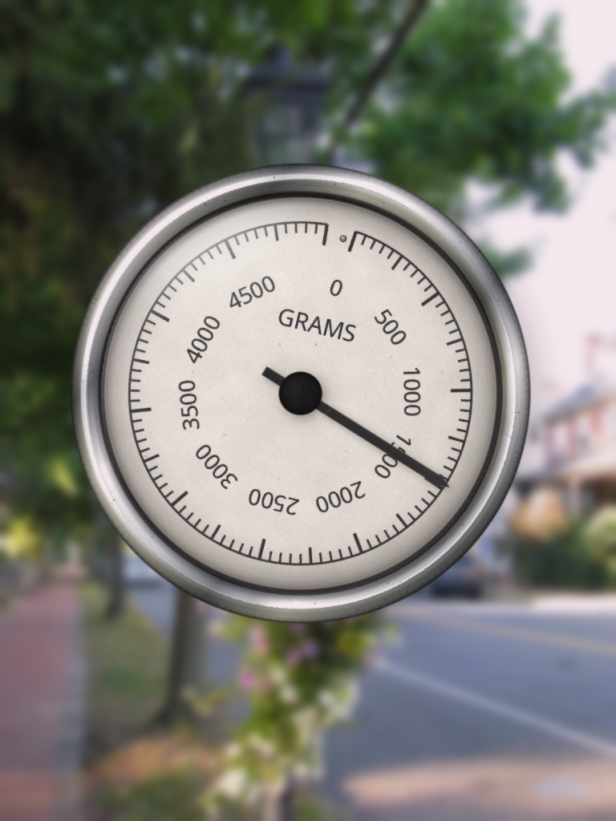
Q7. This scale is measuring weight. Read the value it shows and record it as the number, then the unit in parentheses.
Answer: 1475 (g)
